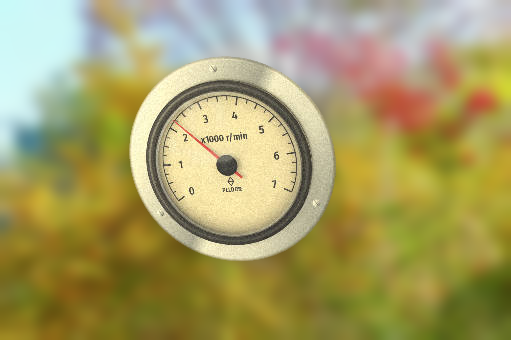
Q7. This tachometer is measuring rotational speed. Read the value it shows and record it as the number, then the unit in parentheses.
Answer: 2250 (rpm)
